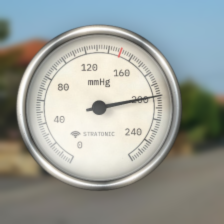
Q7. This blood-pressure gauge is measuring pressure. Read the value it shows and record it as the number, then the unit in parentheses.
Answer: 200 (mmHg)
